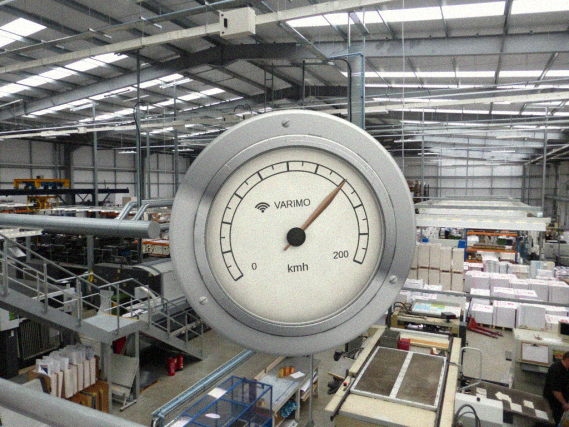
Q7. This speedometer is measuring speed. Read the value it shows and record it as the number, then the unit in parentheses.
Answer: 140 (km/h)
